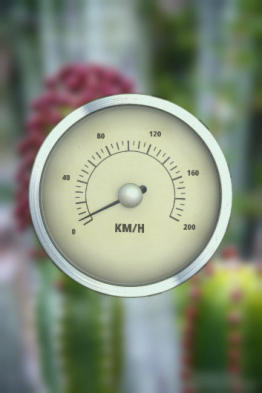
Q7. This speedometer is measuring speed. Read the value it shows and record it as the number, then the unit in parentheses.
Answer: 5 (km/h)
